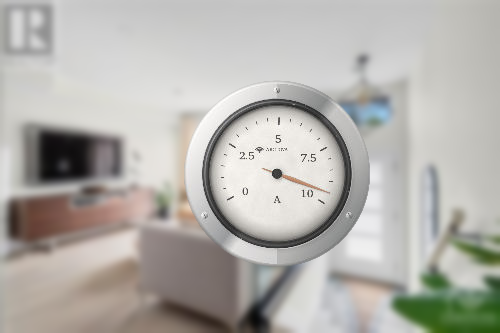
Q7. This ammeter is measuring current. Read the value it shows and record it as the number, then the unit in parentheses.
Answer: 9.5 (A)
